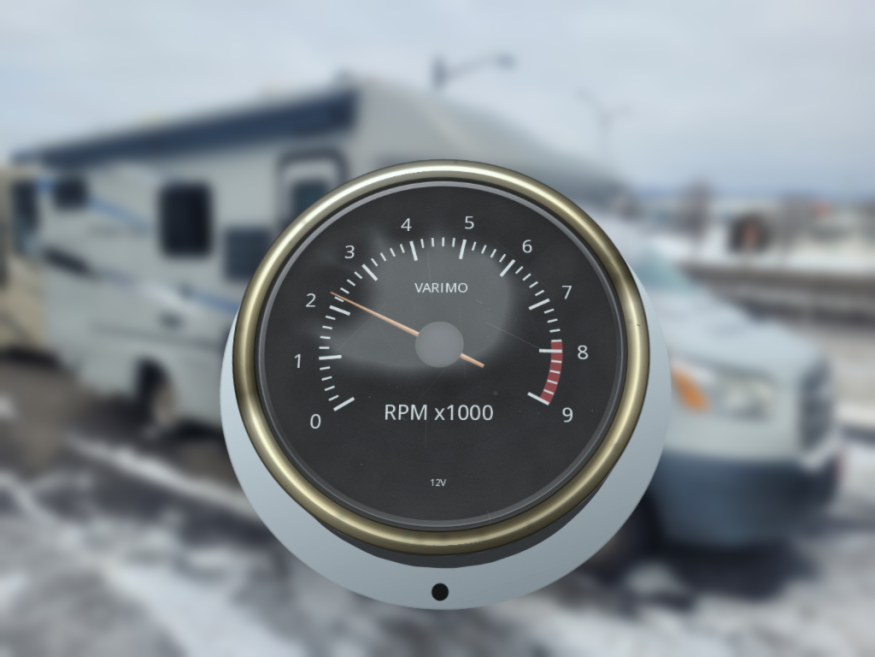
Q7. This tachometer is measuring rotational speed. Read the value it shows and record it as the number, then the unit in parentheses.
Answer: 2200 (rpm)
